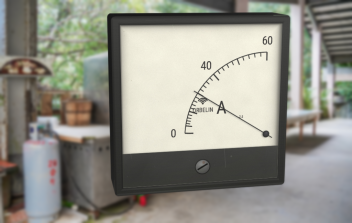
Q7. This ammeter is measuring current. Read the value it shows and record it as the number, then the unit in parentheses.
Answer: 30 (A)
